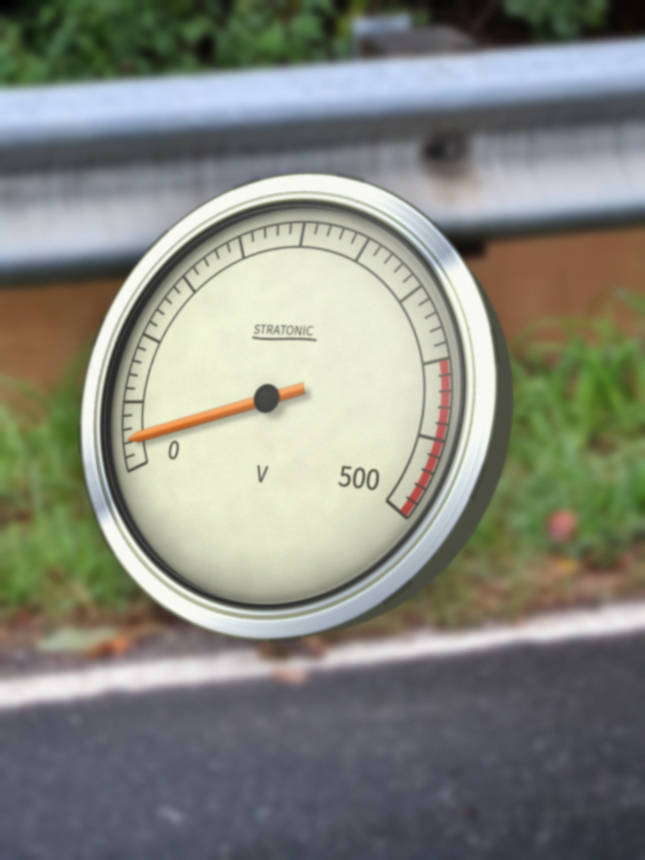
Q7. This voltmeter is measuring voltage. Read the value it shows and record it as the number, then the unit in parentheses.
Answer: 20 (V)
